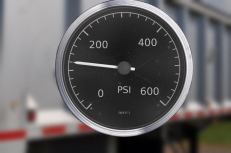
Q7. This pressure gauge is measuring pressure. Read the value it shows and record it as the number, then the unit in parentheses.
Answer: 120 (psi)
